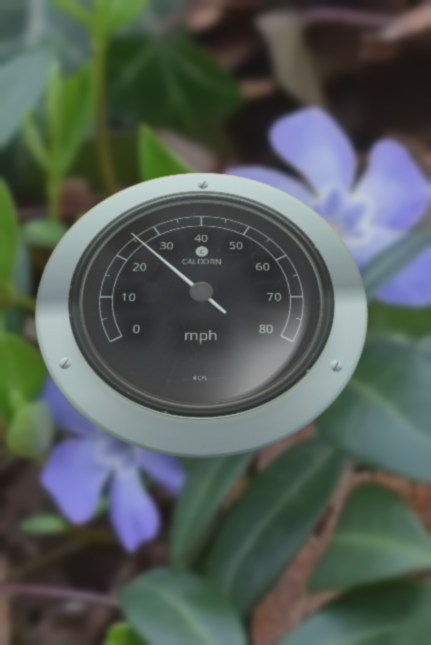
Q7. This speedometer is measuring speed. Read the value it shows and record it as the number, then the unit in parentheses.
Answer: 25 (mph)
